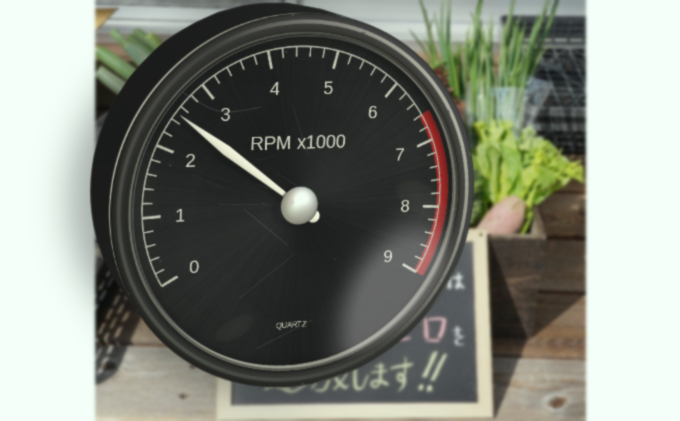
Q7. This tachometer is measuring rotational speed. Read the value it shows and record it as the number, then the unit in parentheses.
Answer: 2500 (rpm)
